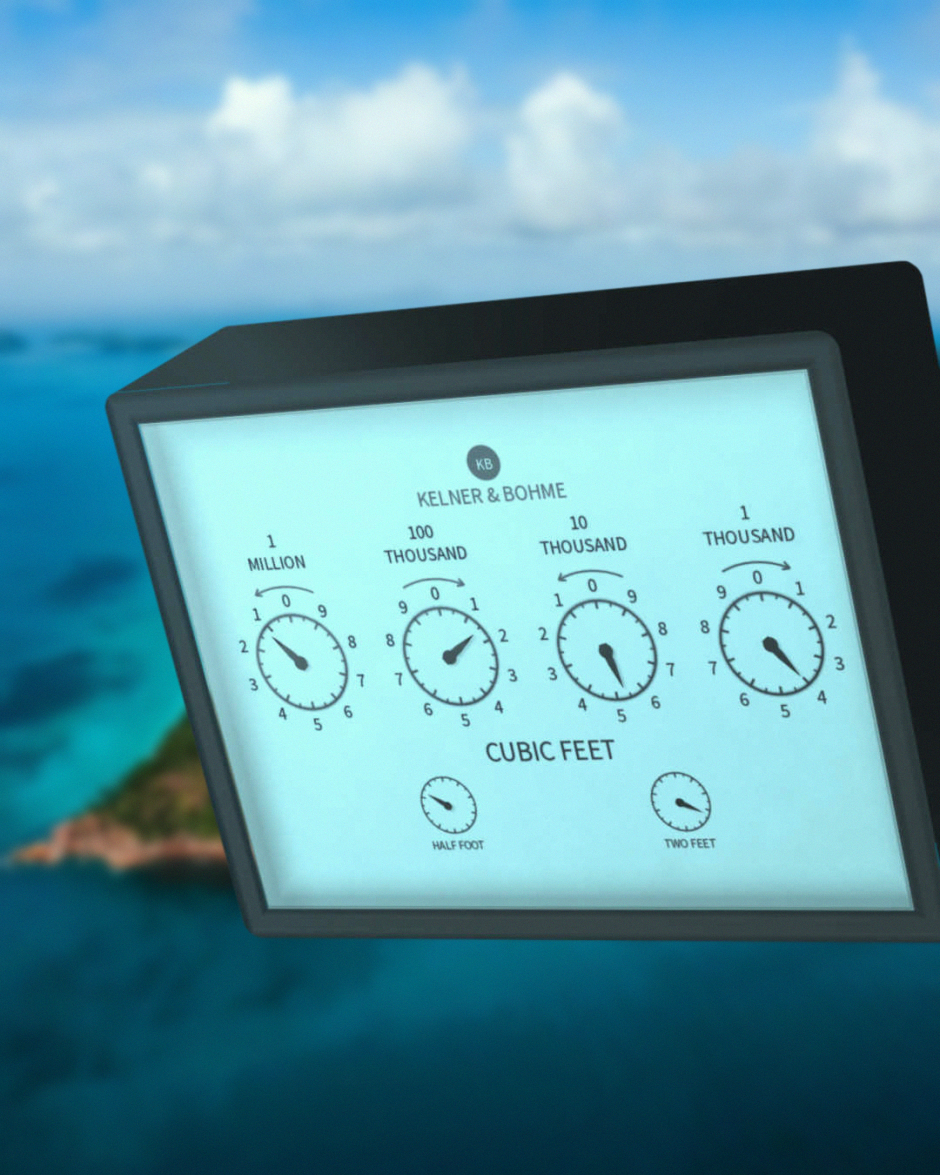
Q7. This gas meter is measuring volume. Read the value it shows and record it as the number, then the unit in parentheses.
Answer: 115400 (ft³)
